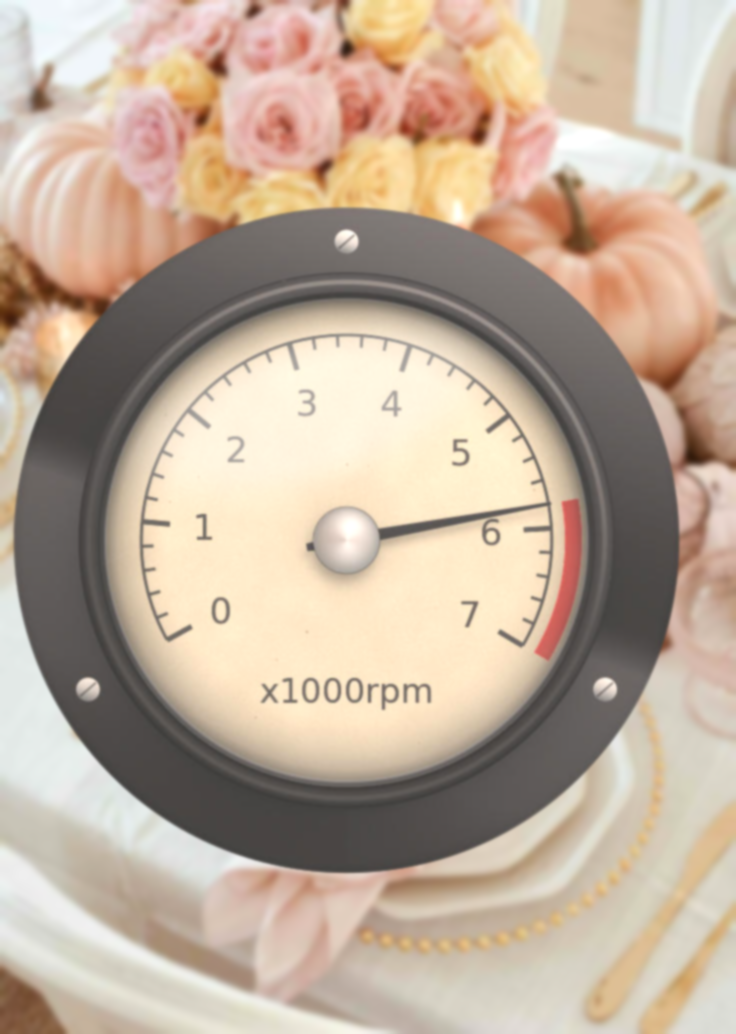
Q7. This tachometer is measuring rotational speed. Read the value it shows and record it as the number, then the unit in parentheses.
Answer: 5800 (rpm)
